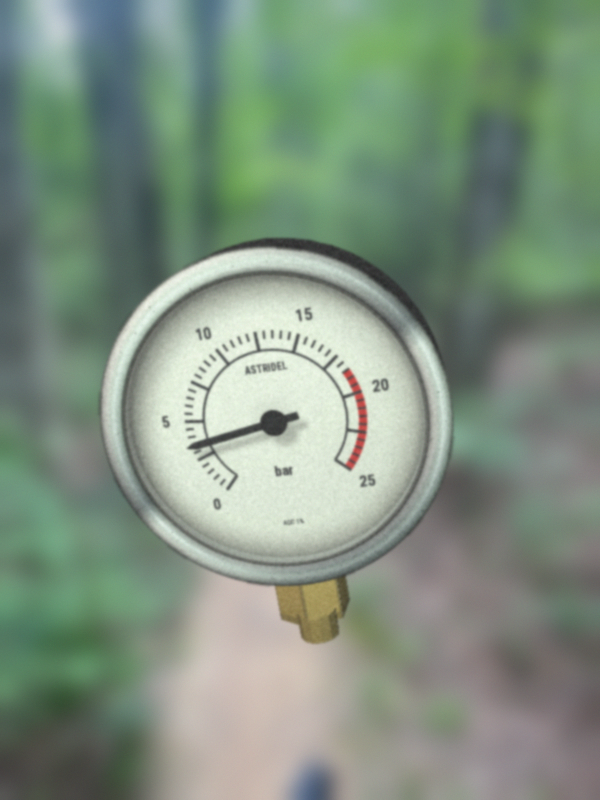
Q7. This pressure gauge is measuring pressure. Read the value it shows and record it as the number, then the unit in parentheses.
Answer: 3.5 (bar)
